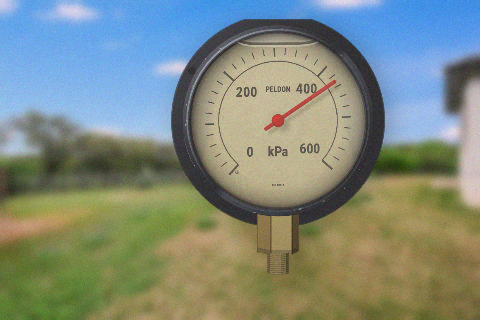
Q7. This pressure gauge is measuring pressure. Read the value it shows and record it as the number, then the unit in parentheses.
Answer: 430 (kPa)
